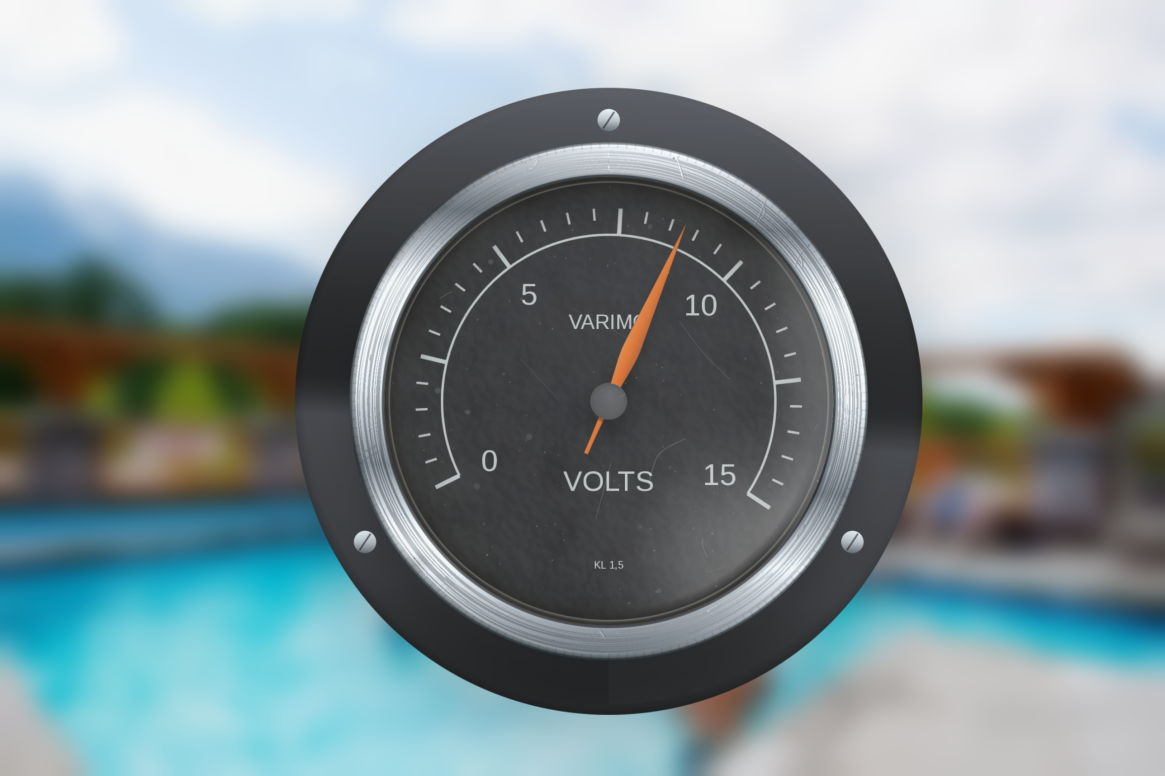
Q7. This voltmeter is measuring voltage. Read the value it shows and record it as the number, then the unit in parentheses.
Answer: 8.75 (V)
